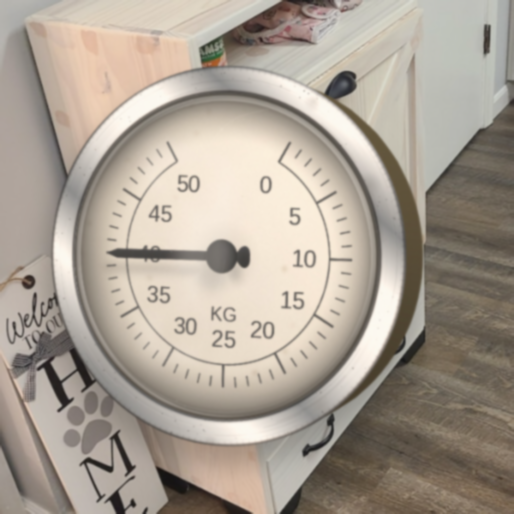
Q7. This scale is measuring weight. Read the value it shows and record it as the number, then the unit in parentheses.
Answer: 40 (kg)
